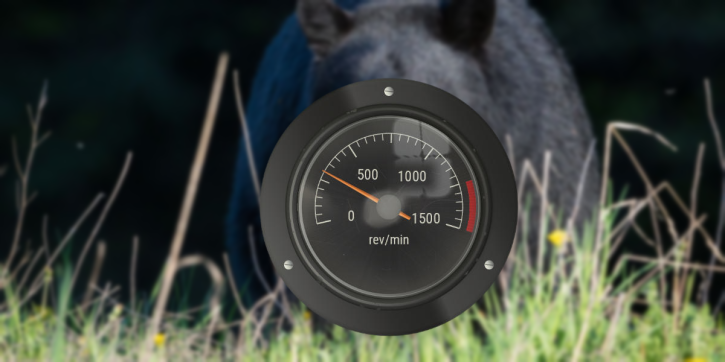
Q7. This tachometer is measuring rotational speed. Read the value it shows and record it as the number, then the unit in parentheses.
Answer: 300 (rpm)
